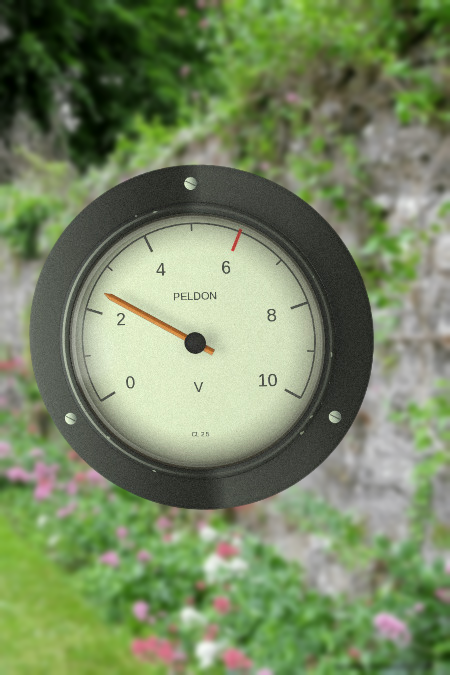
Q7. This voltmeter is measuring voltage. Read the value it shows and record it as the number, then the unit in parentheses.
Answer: 2.5 (V)
